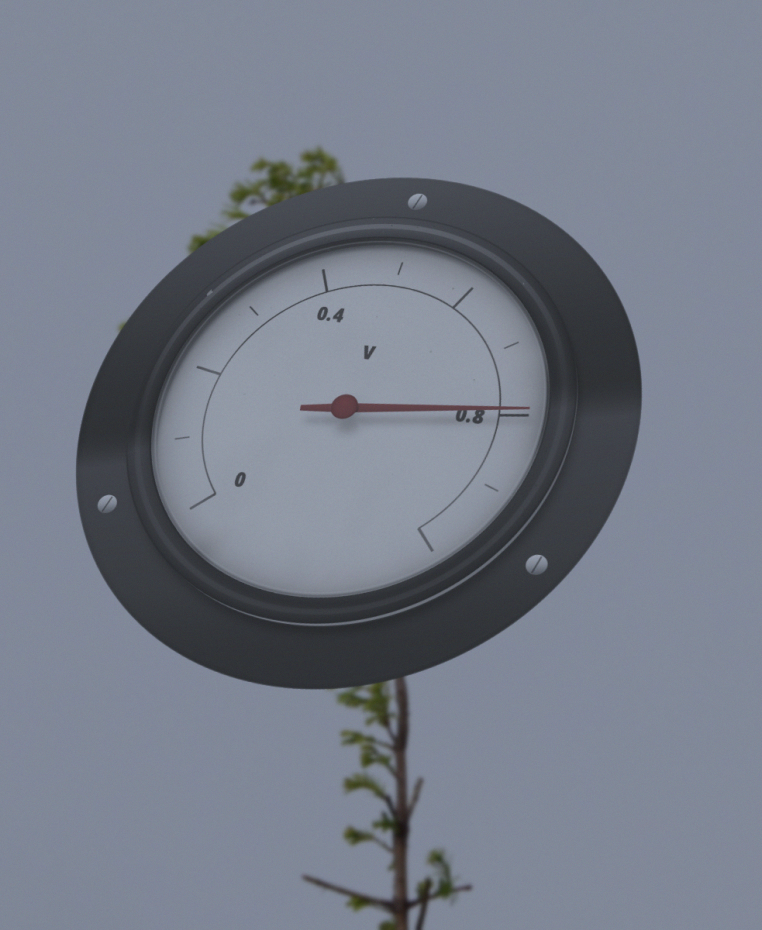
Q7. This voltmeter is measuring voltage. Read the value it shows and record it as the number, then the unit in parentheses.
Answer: 0.8 (V)
